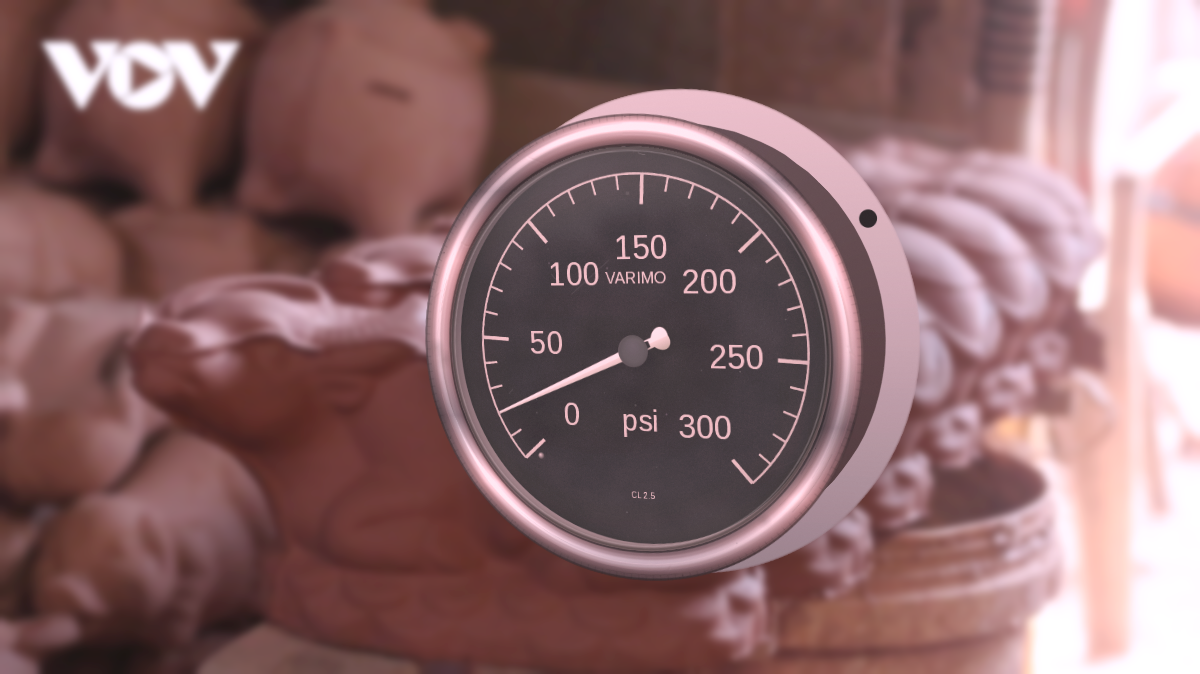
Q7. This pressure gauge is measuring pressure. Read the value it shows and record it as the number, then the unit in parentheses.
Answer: 20 (psi)
